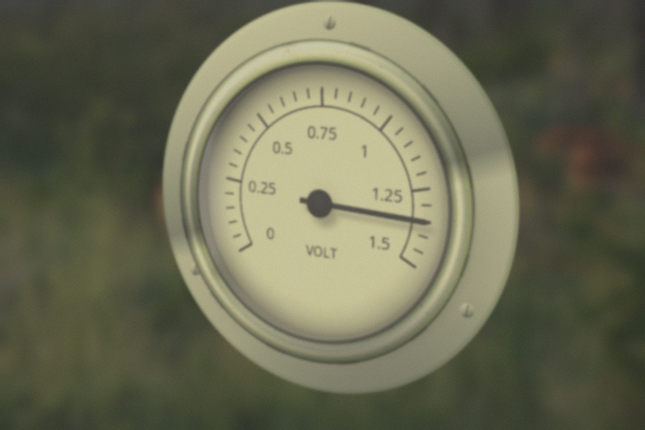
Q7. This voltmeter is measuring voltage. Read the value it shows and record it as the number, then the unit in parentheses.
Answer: 1.35 (V)
